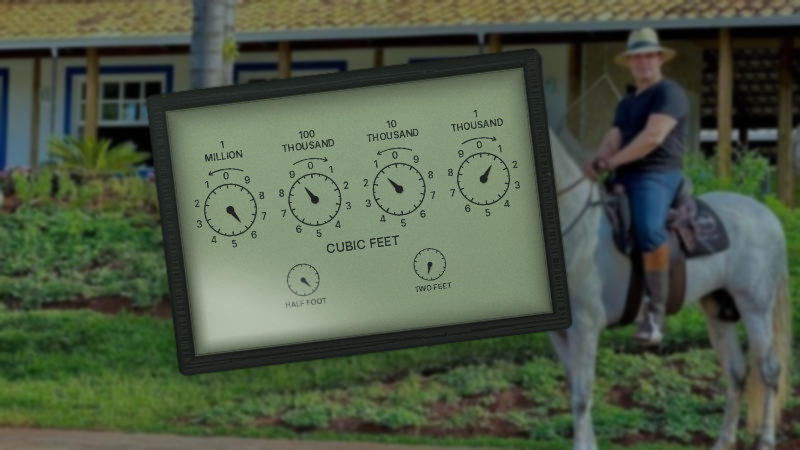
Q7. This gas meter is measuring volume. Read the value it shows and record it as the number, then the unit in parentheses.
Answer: 591100 (ft³)
